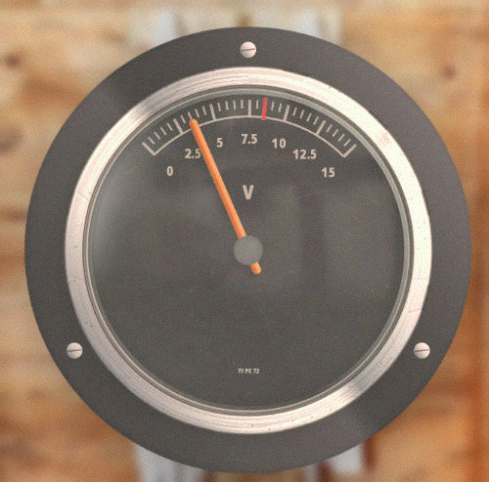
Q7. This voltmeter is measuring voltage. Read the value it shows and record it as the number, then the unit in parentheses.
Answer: 3.5 (V)
